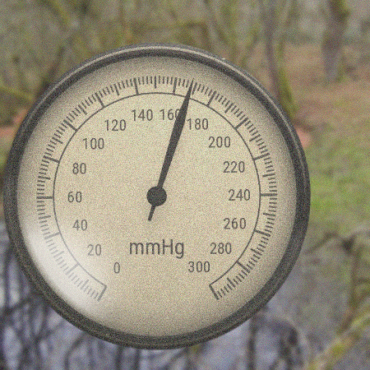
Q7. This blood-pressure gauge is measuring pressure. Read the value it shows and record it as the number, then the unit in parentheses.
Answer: 168 (mmHg)
